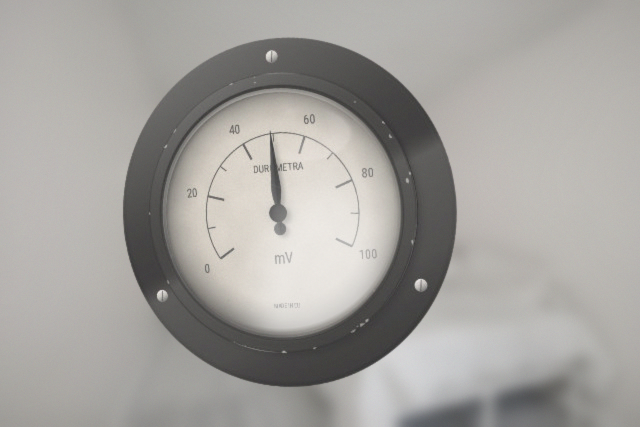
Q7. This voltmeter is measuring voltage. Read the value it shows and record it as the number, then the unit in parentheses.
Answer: 50 (mV)
